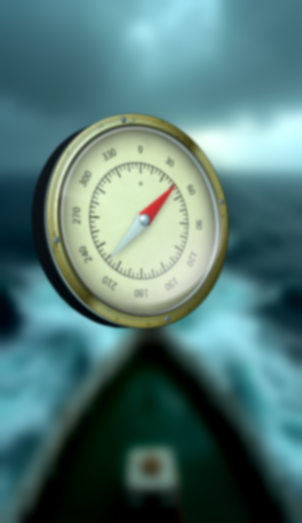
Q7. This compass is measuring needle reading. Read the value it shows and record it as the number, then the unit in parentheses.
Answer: 45 (°)
